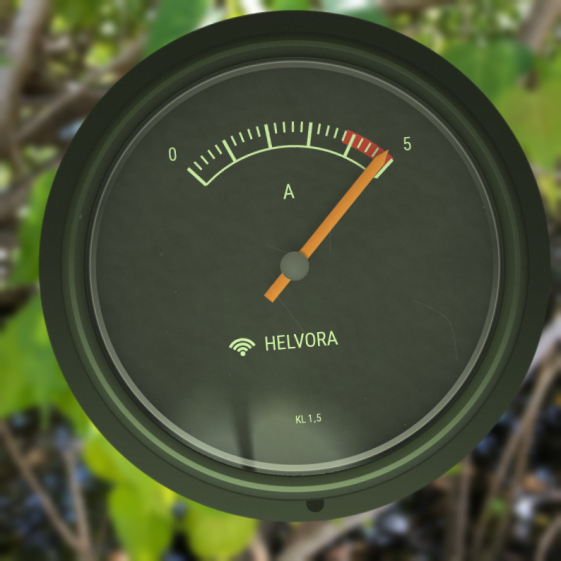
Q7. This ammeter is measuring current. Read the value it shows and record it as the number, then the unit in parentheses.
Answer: 4.8 (A)
